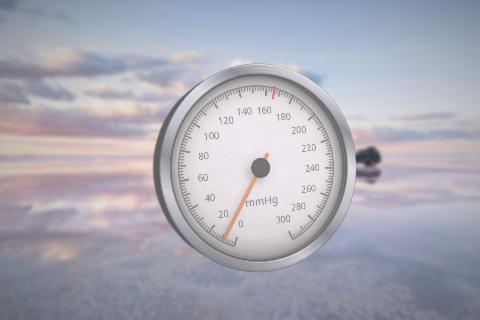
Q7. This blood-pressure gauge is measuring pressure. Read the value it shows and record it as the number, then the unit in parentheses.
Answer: 10 (mmHg)
